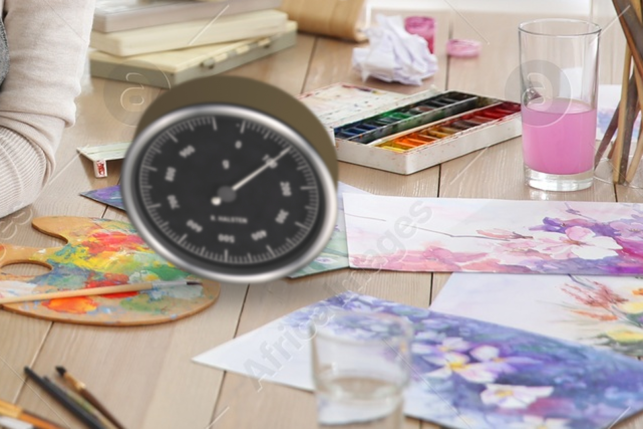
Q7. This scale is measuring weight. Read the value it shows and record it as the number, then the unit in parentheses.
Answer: 100 (g)
